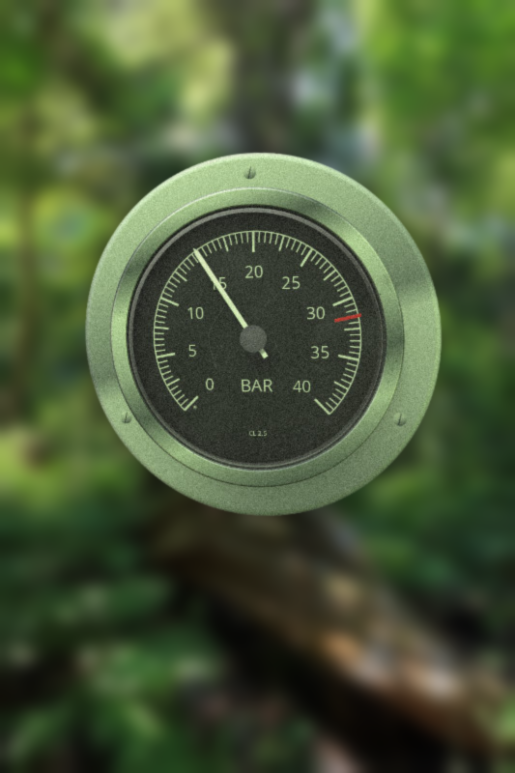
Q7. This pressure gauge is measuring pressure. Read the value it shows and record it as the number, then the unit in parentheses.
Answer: 15 (bar)
